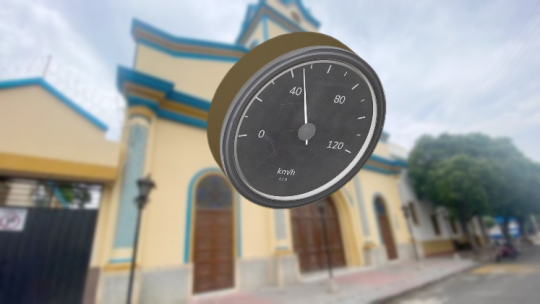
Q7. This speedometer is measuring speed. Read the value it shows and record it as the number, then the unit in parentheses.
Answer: 45 (km/h)
